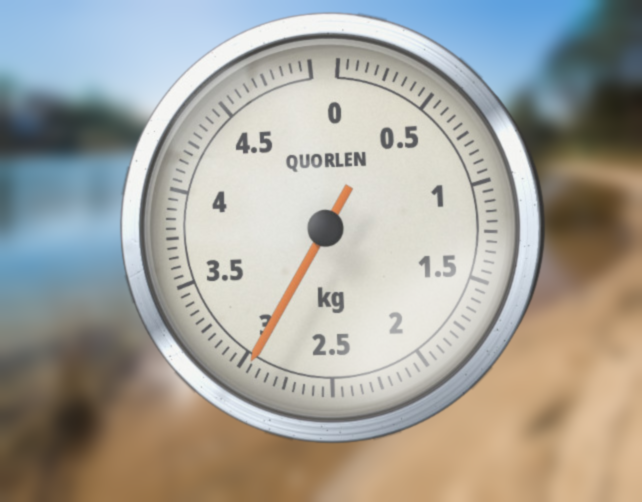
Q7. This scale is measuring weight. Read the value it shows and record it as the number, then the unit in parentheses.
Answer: 2.95 (kg)
